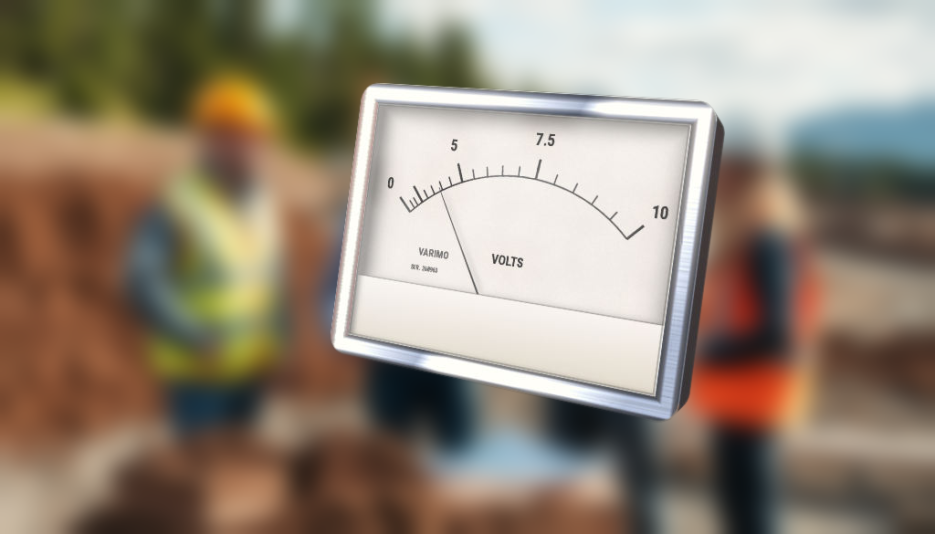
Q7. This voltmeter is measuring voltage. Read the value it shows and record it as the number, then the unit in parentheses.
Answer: 4 (V)
